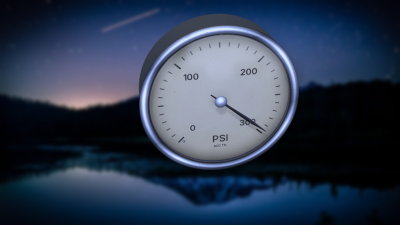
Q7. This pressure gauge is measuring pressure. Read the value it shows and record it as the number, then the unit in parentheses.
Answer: 295 (psi)
